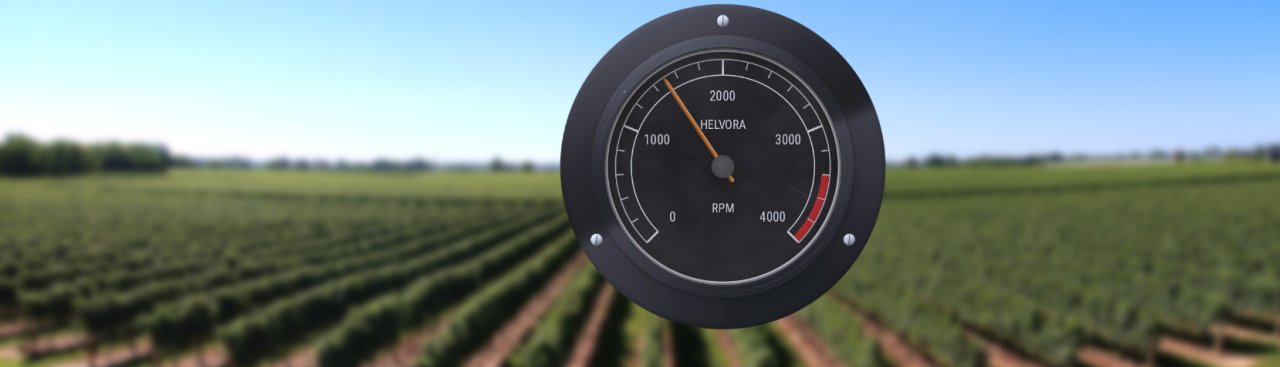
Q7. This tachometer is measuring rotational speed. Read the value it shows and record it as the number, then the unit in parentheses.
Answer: 1500 (rpm)
